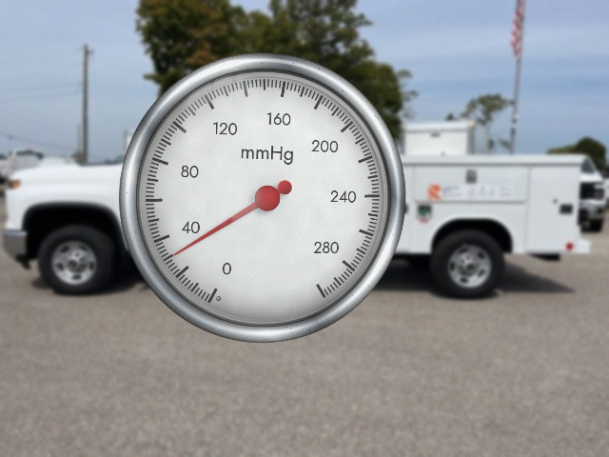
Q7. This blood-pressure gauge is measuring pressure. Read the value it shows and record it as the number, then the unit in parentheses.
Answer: 30 (mmHg)
